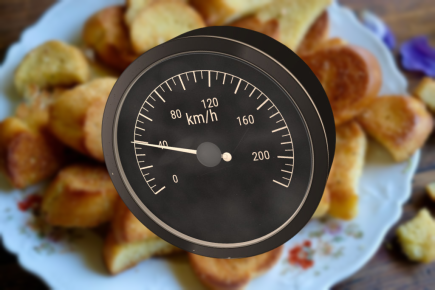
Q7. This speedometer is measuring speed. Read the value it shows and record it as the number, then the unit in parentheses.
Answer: 40 (km/h)
